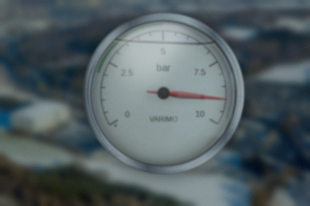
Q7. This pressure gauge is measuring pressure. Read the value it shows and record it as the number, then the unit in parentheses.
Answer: 9 (bar)
